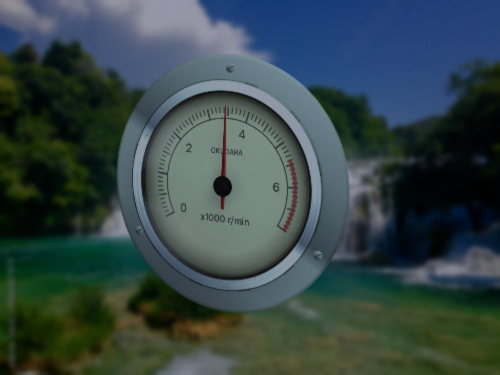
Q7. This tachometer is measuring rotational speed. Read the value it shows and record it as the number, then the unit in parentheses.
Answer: 3500 (rpm)
